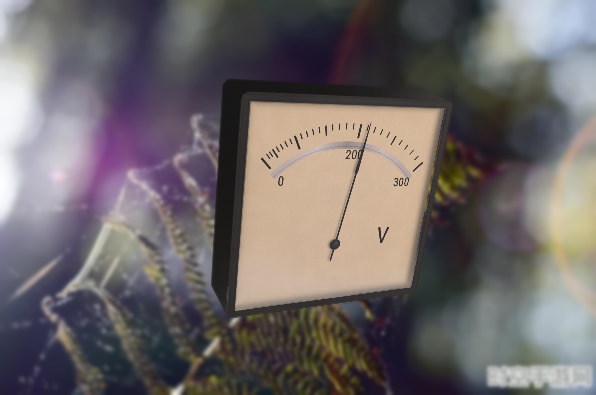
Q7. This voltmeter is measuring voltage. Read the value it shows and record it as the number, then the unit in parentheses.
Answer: 210 (V)
